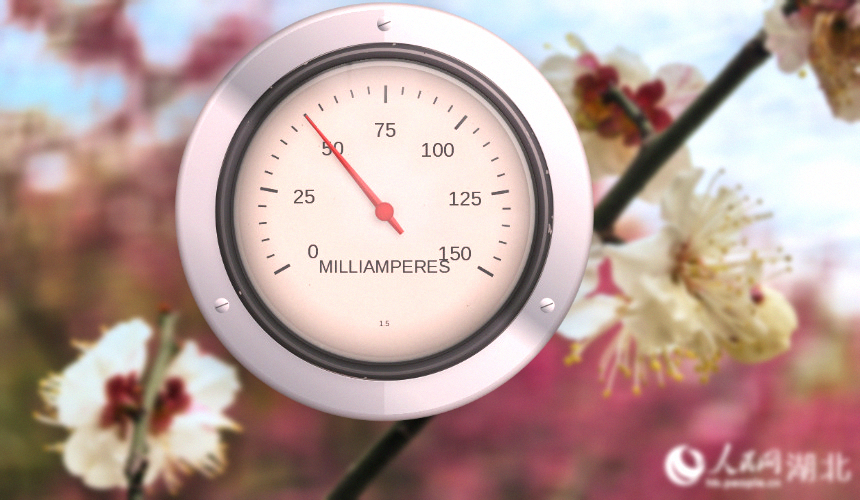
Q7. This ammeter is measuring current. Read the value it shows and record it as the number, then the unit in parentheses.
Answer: 50 (mA)
